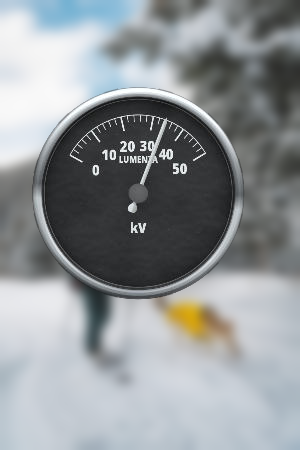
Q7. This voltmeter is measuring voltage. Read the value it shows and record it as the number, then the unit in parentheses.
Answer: 34 (kV)
